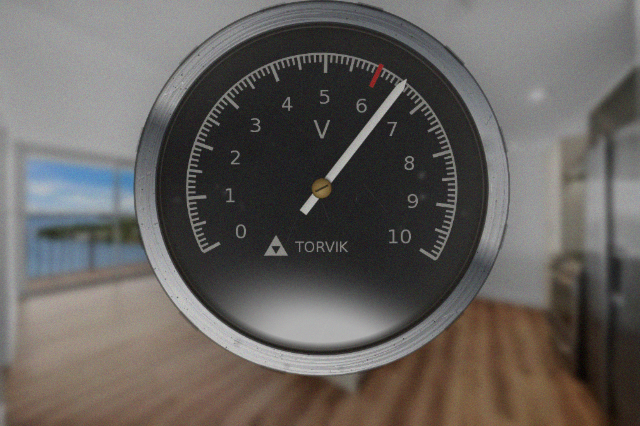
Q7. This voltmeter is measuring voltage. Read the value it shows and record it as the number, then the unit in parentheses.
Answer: 6.5 (V)
